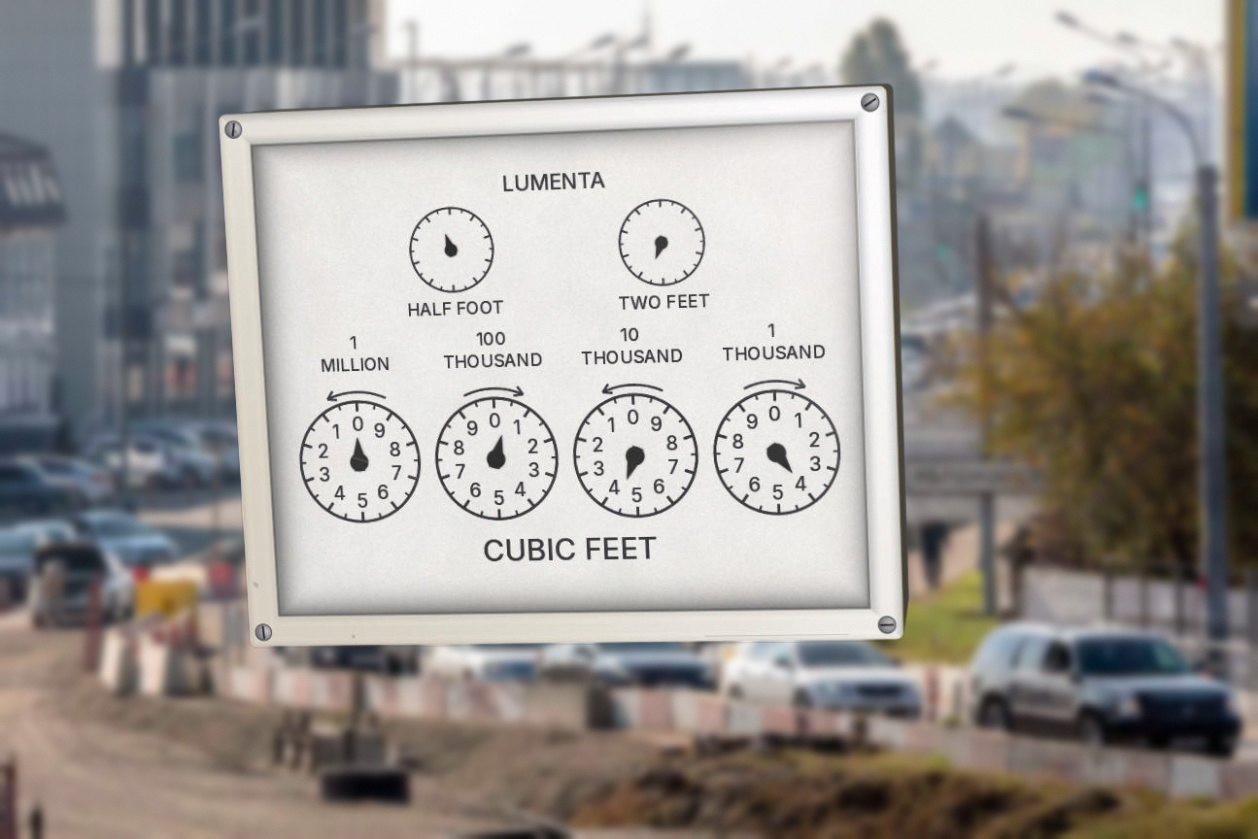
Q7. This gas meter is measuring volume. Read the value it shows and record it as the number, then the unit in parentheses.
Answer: 4400 (ft³)
